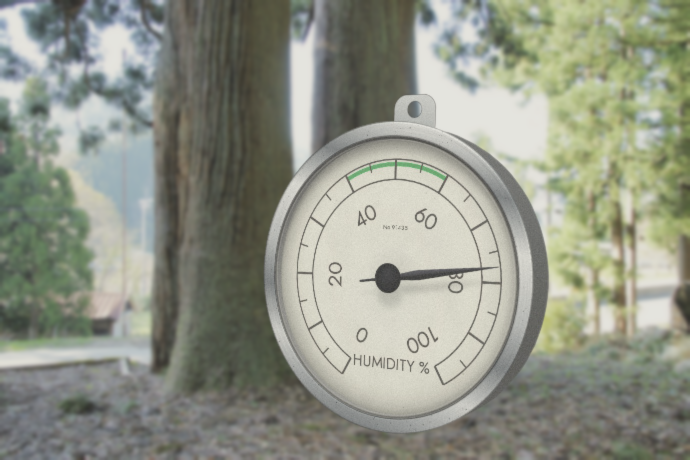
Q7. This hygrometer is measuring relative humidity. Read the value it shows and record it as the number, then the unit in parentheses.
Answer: 77.5 (%)
